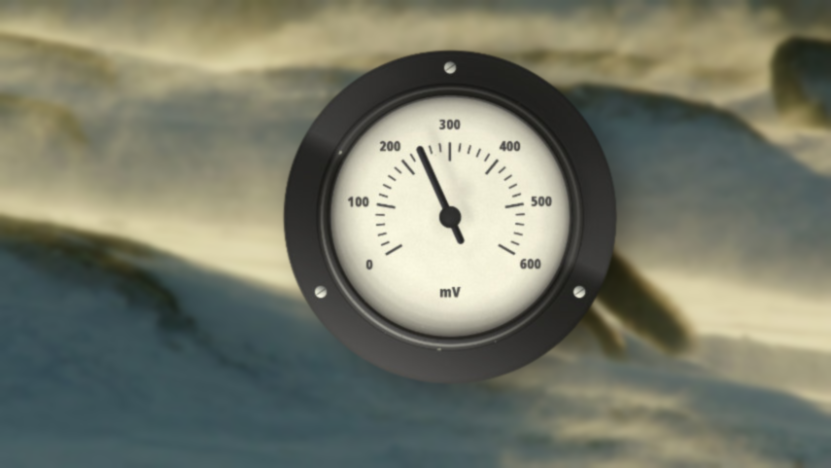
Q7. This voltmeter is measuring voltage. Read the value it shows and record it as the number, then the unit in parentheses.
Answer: 240 (mV)
